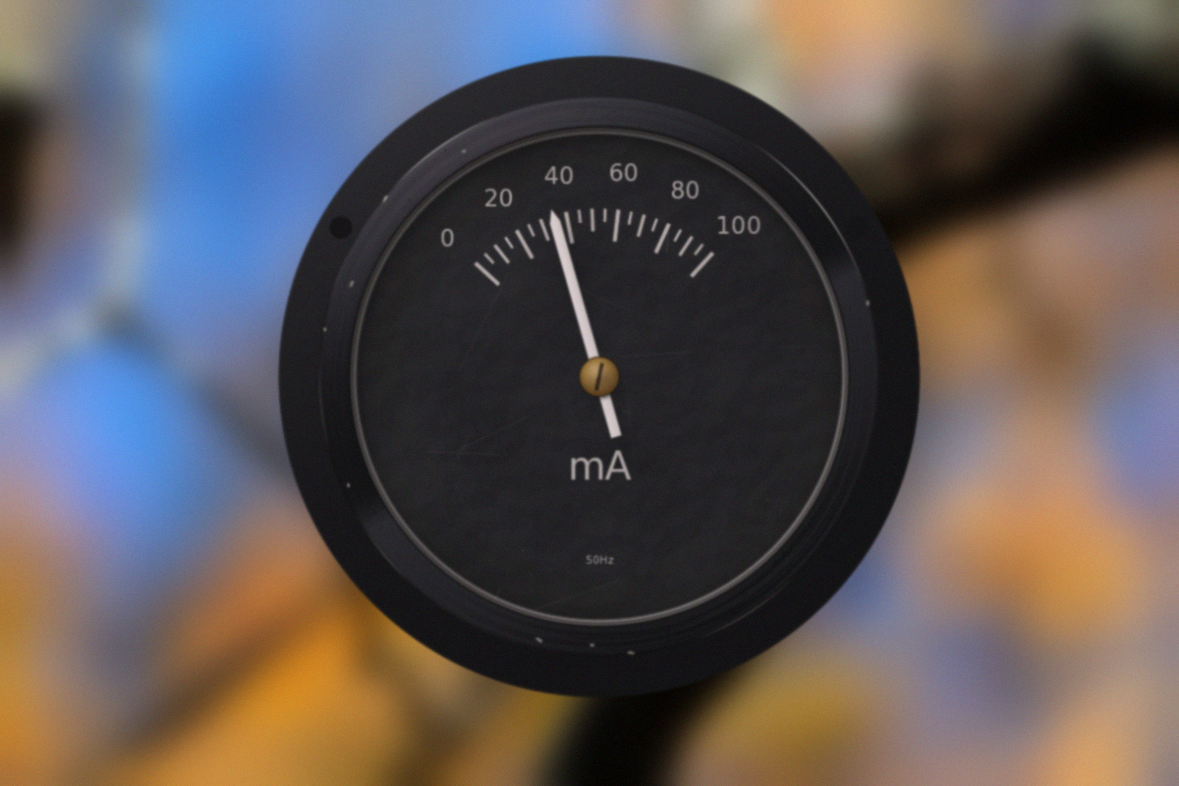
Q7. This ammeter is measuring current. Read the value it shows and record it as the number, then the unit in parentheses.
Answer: 35 (mA)
